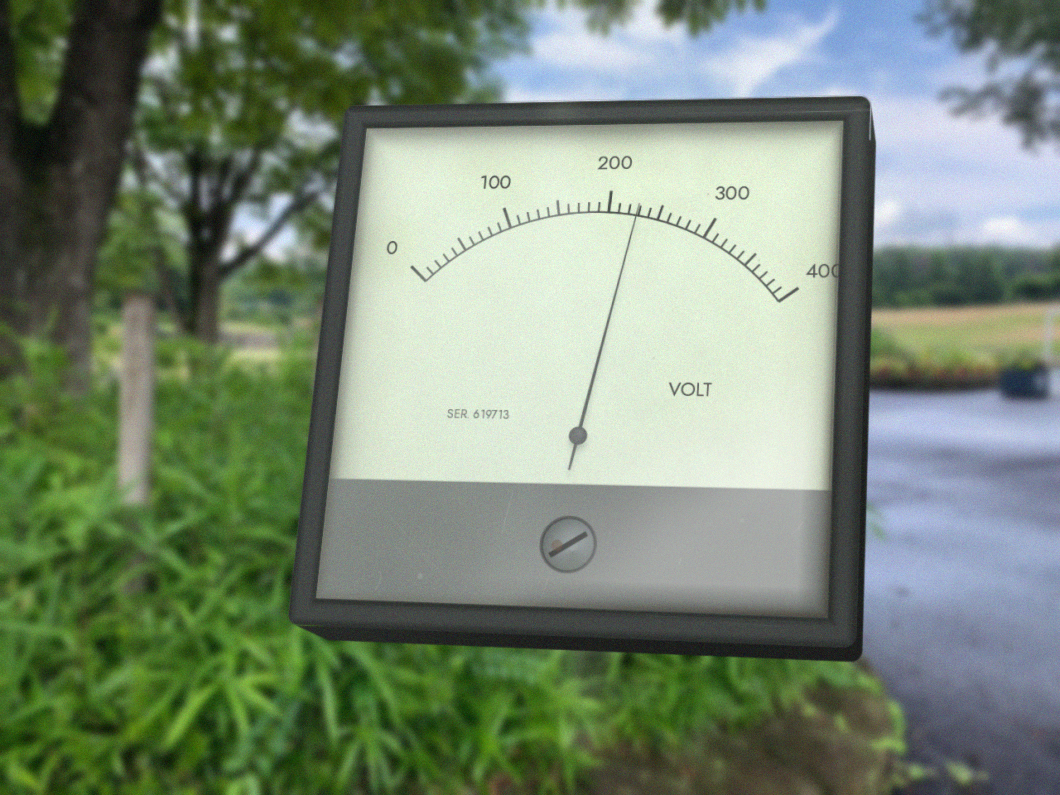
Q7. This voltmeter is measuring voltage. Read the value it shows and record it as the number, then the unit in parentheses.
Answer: 230 (V)
